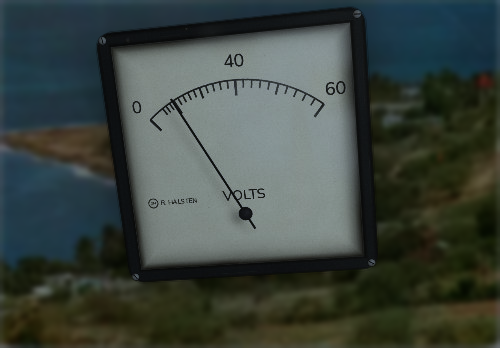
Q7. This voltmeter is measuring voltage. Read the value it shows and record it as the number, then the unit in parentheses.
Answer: 20 (V)
